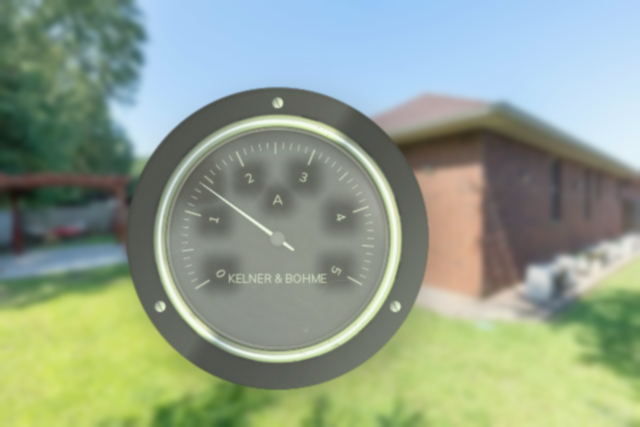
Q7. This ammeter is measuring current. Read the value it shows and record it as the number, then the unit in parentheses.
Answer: 1.4 (A)
